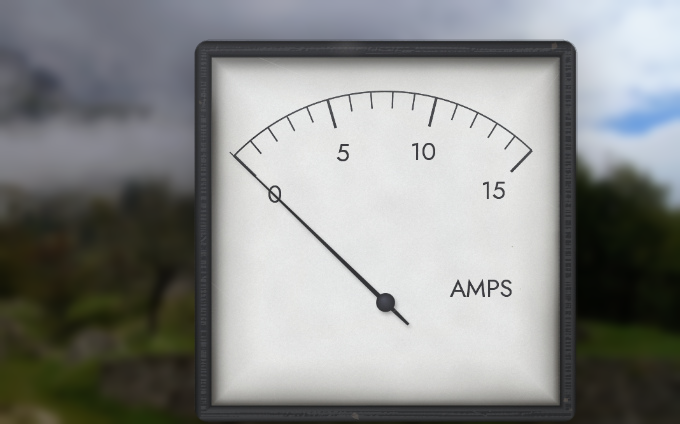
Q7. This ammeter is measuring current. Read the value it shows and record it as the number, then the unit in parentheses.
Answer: 0 (A)
